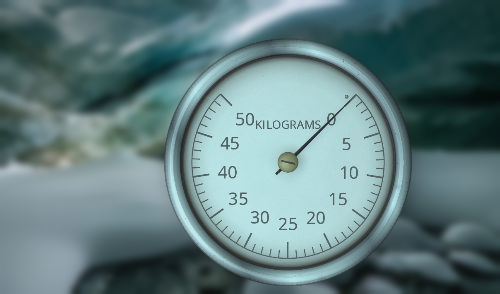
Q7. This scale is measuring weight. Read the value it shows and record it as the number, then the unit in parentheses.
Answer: 0 (kg)
